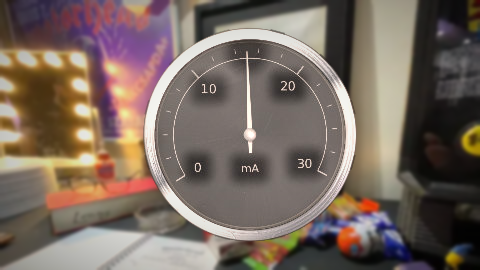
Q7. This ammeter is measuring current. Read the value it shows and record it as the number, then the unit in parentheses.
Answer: 15 (mA)
